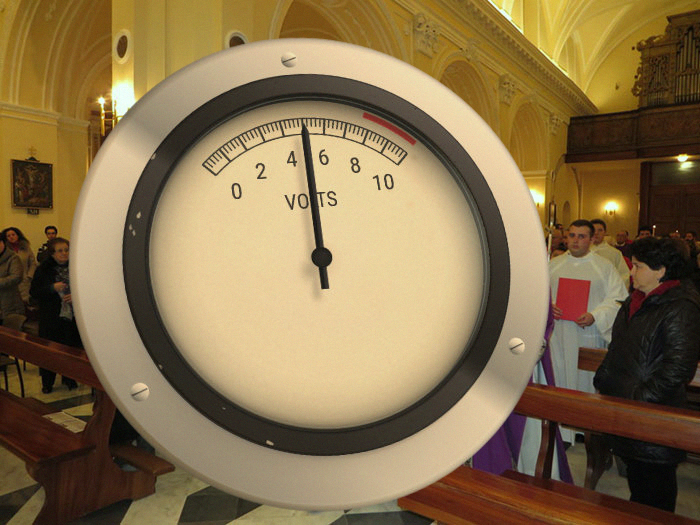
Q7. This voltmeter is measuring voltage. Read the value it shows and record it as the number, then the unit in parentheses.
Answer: 5 (V)
